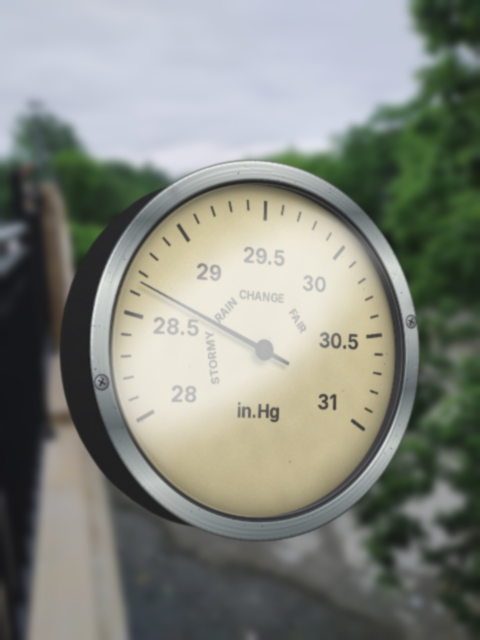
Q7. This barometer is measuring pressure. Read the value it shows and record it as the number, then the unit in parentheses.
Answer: 28.65 (inHg)
